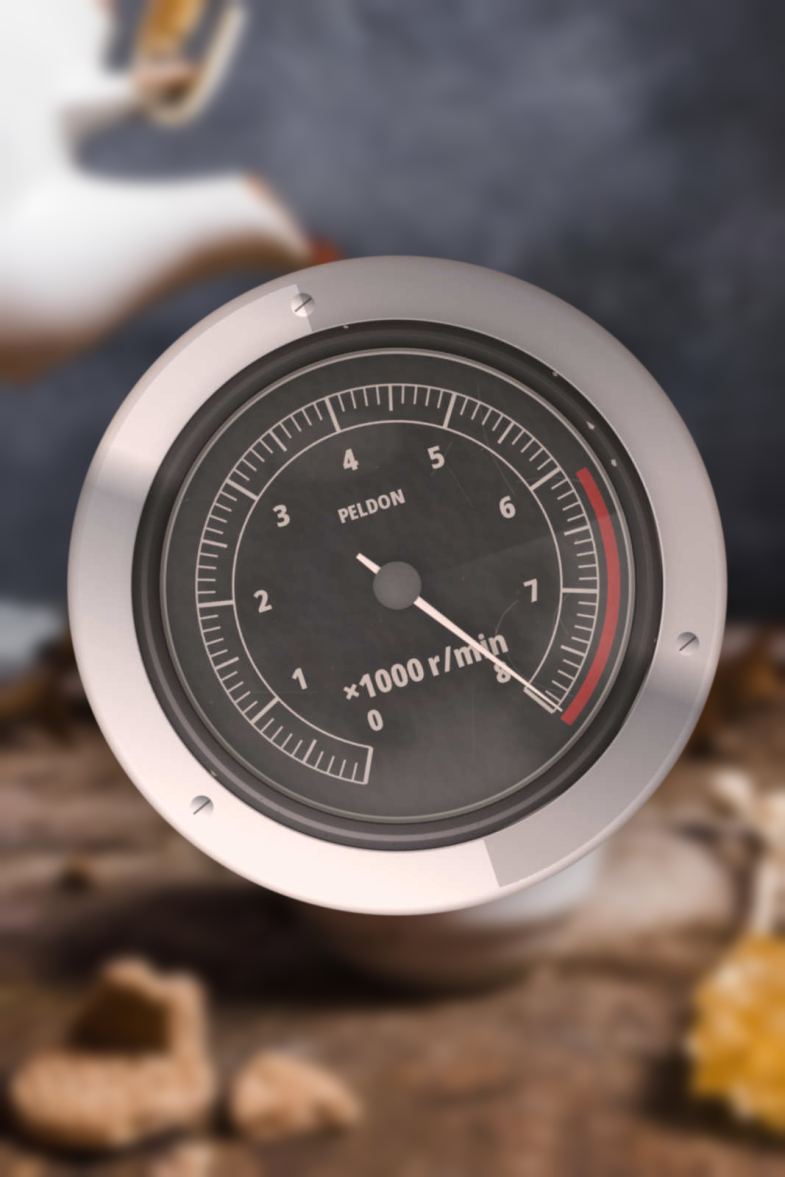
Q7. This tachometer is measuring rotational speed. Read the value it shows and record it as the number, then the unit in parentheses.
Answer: 7950 (rpm)
